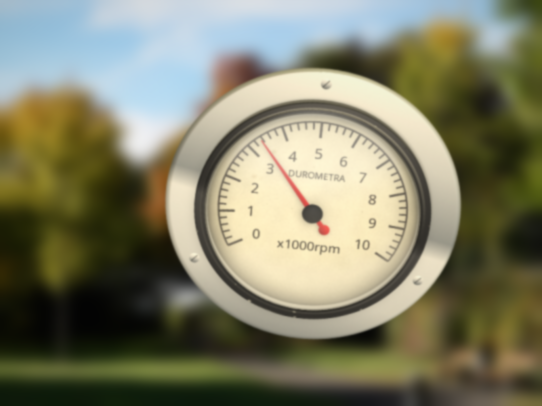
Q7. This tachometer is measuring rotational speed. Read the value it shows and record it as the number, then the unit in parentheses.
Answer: 3400 (rpm)
